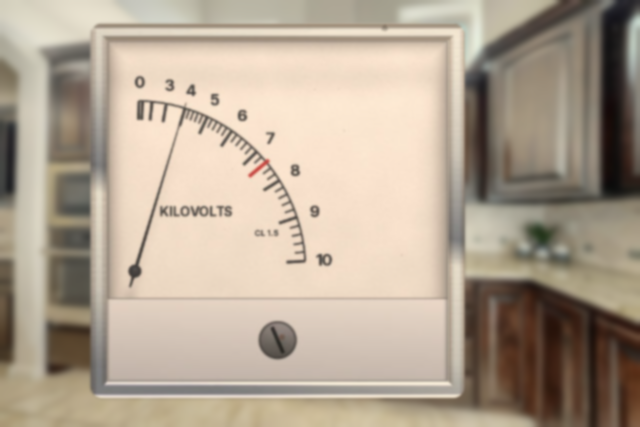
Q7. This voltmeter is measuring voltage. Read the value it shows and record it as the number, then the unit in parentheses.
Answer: 4 (kV)
